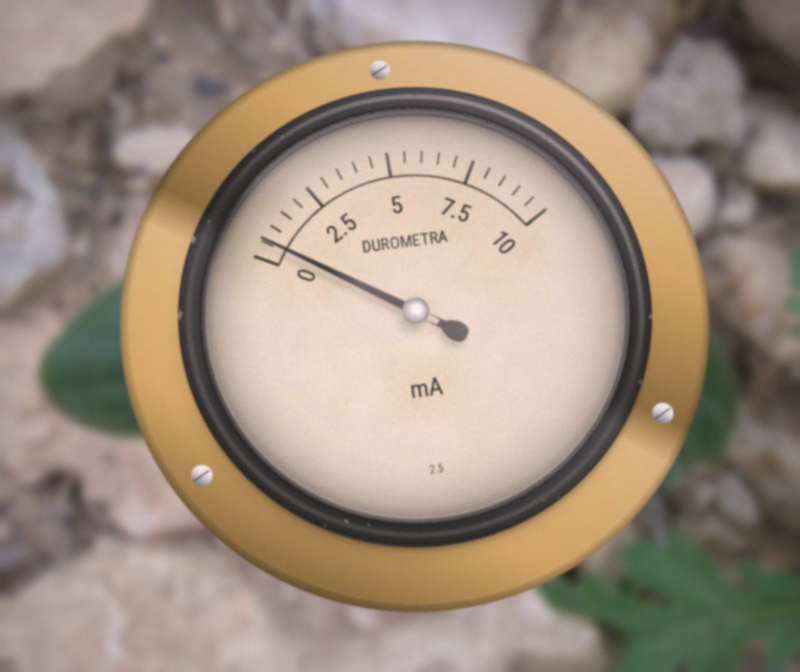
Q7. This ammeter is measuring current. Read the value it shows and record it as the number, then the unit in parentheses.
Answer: 0.5 (mA)
